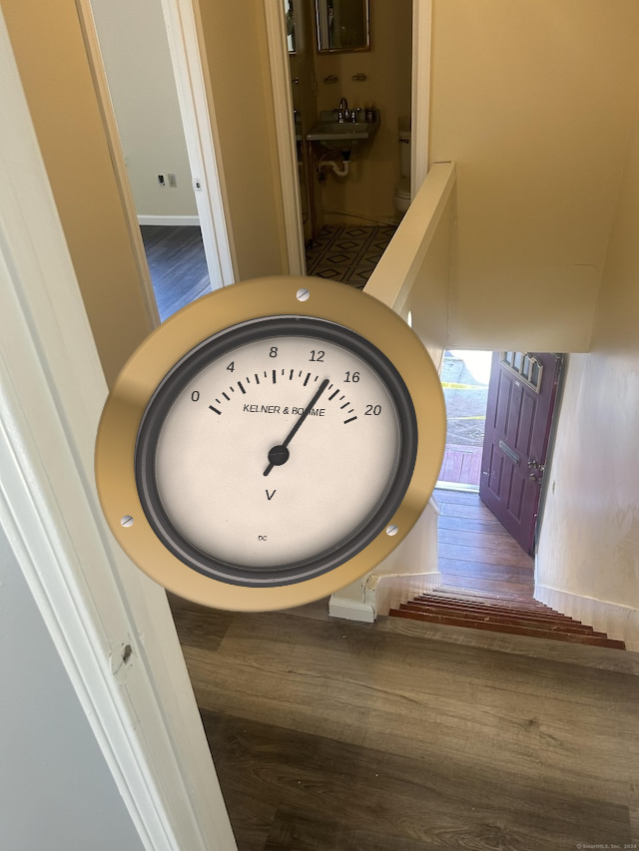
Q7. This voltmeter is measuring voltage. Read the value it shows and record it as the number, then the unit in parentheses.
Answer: 14 (V)
